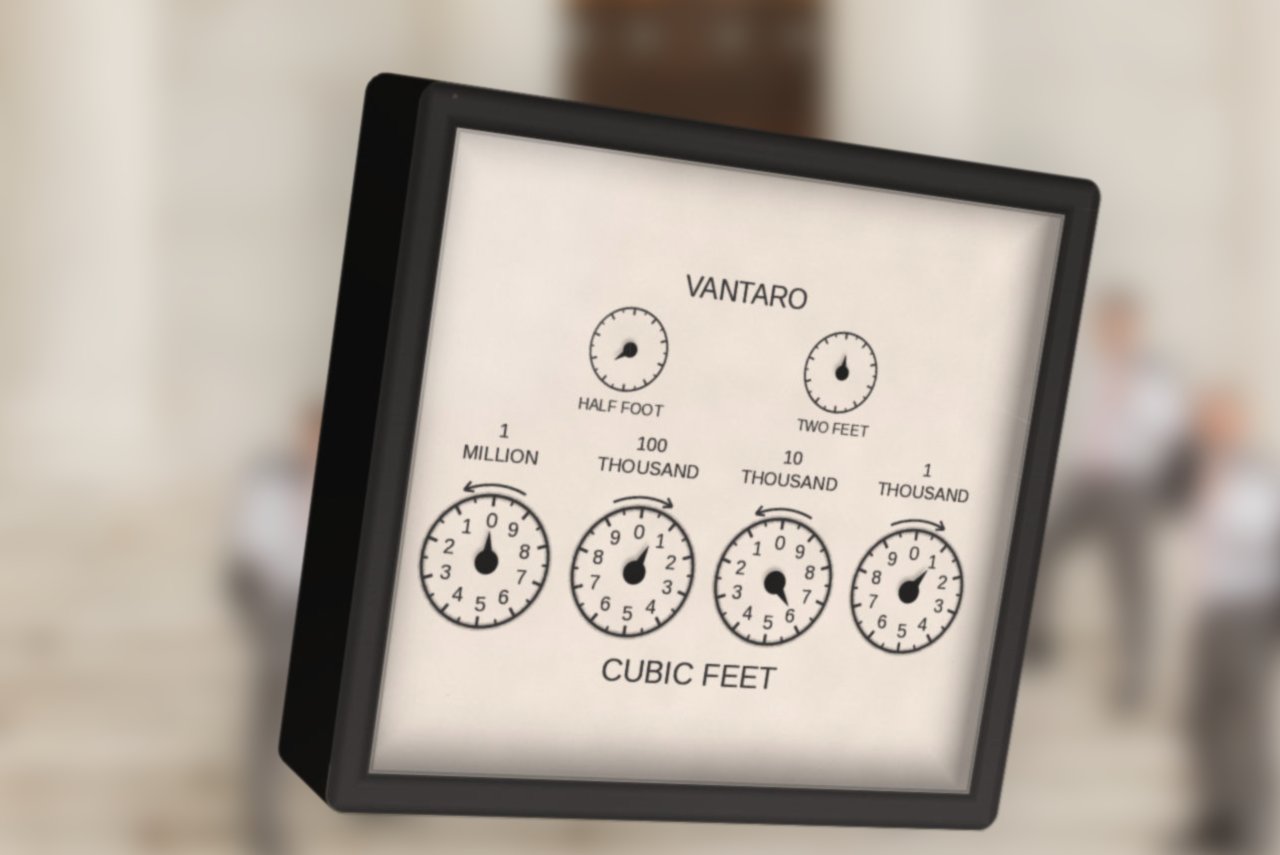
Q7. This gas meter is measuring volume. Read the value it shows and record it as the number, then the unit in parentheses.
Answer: 6100 (ft³)
